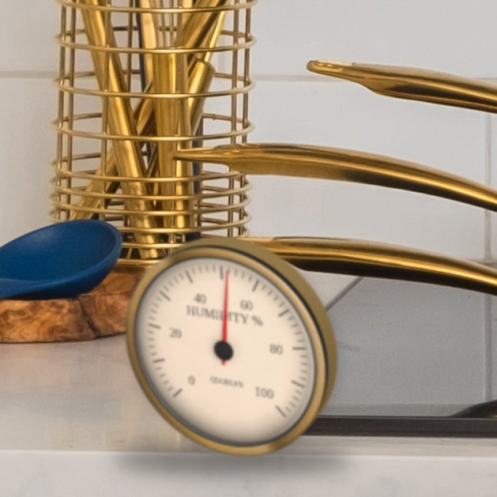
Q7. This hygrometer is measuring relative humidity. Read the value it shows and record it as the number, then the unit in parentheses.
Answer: 52 (%)
